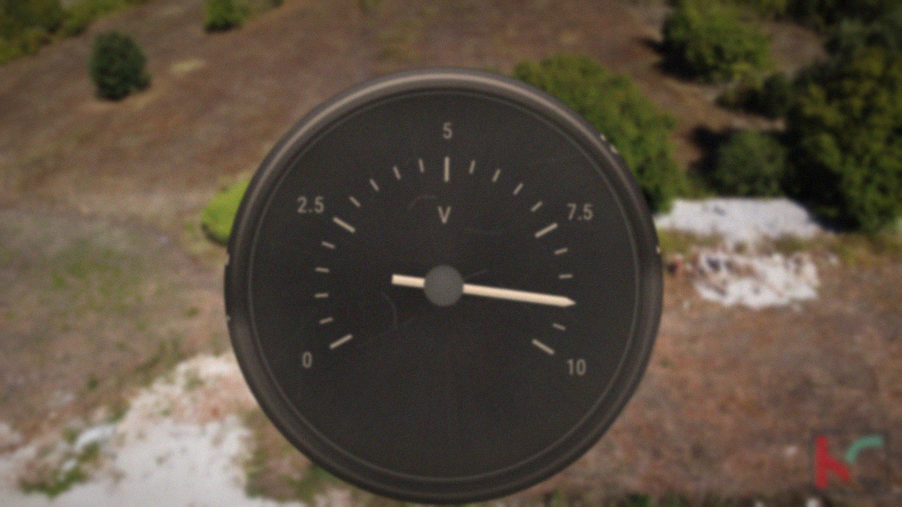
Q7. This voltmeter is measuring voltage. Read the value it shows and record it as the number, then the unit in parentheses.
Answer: 9 (V)
